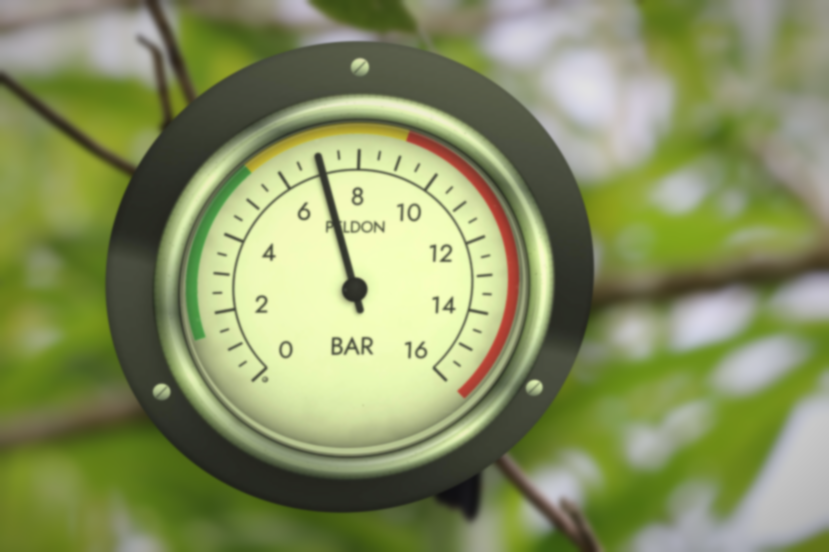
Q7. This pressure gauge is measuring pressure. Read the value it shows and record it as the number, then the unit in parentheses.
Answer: 7 (bar)
